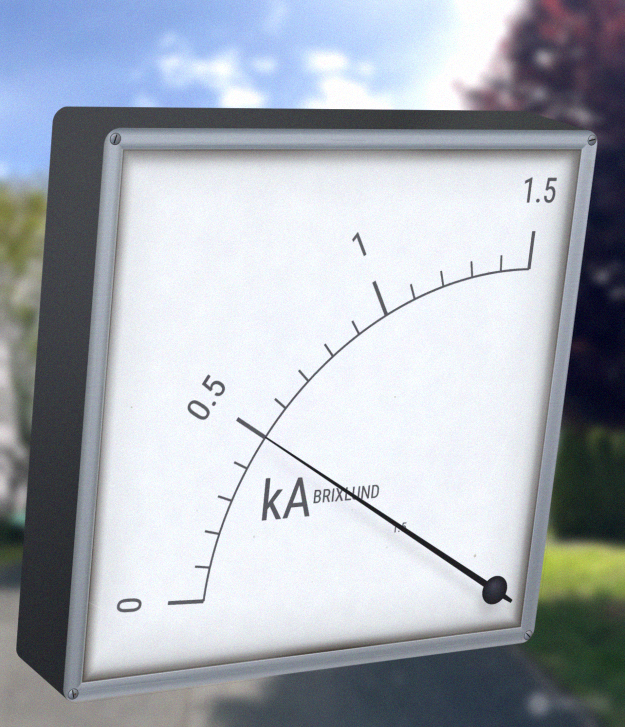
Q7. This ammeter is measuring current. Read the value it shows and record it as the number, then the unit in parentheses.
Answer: 0.5 (kA)
